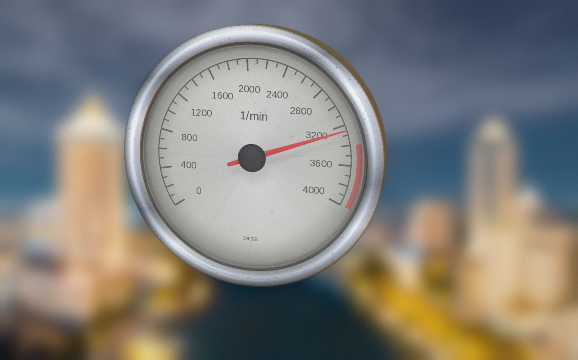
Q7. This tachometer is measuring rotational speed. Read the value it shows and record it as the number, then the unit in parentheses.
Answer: 3250 (rpm)
